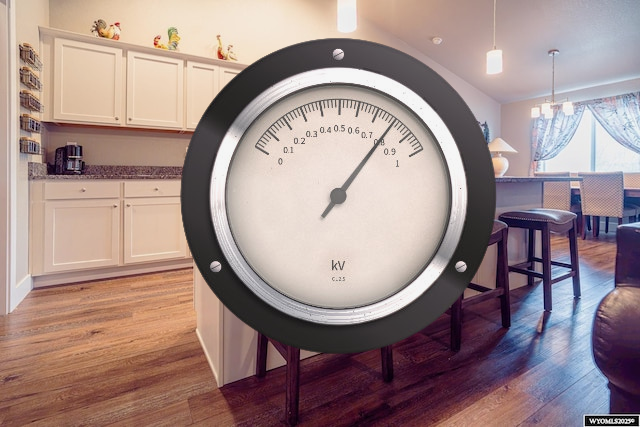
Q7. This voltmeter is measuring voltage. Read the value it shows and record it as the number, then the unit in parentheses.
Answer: 0.8 (kV)
